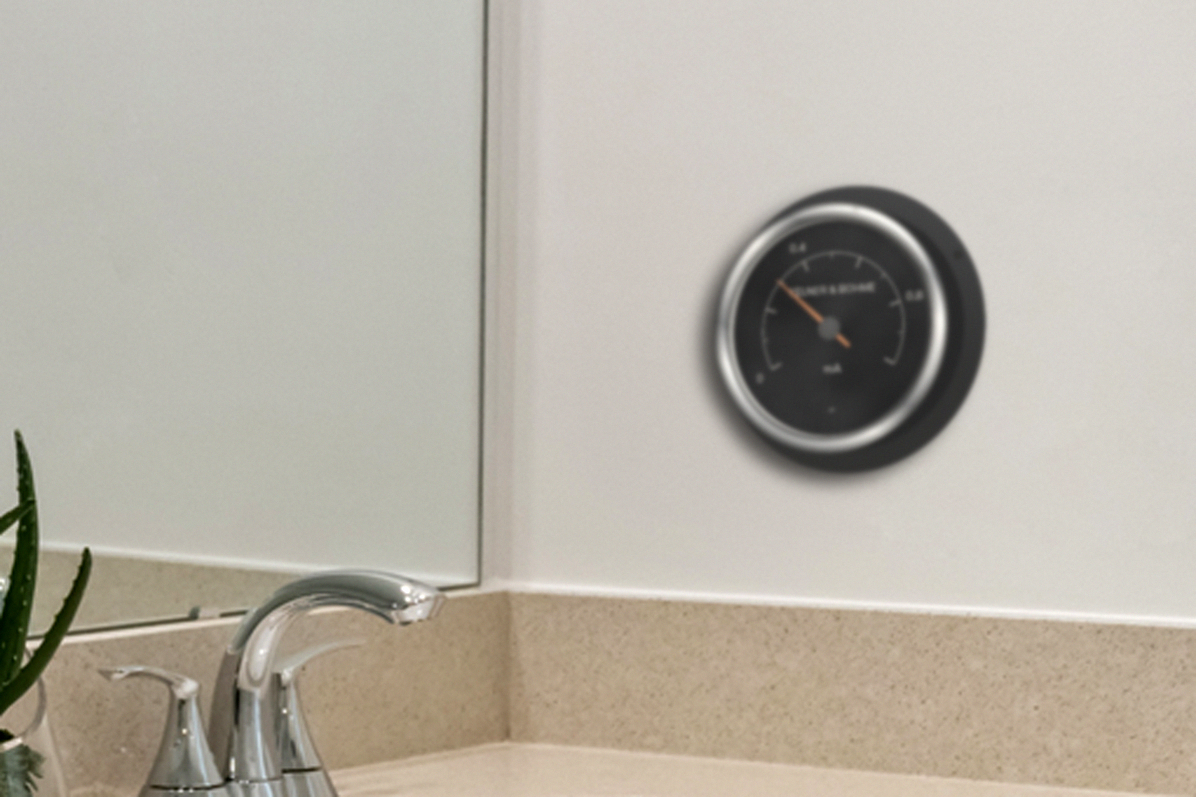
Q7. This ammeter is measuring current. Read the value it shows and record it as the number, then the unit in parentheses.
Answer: 0.3 (mA)
